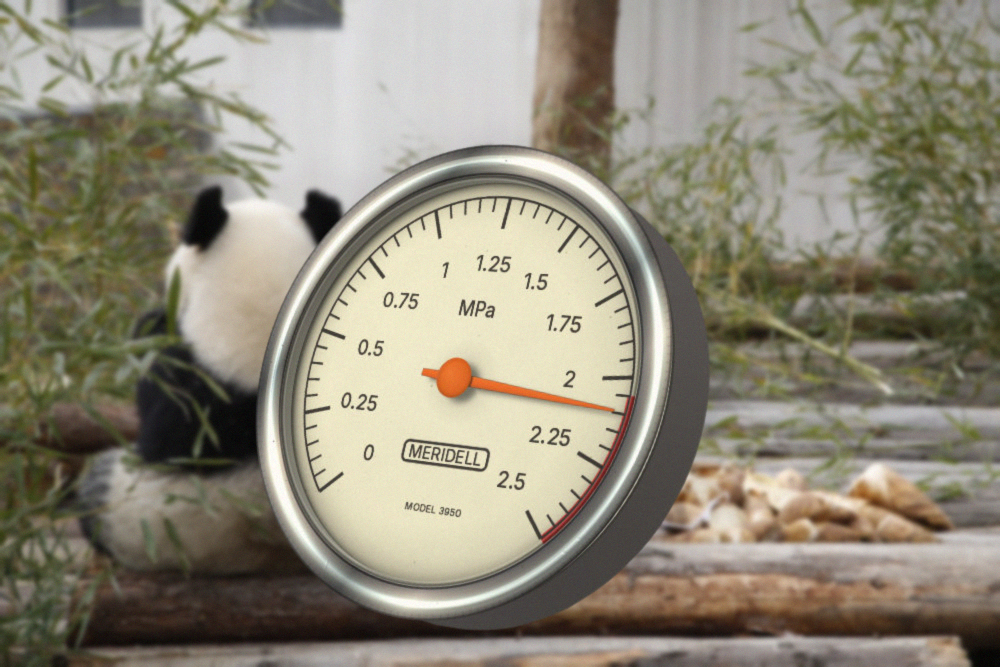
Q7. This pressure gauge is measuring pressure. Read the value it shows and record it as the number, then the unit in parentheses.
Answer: 2.1 (MPa)
